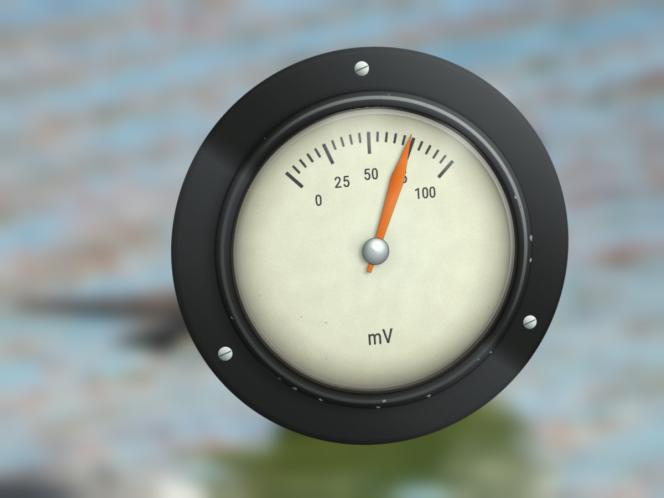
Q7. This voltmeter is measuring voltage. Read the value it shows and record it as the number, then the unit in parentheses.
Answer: 72.5 (mV)
